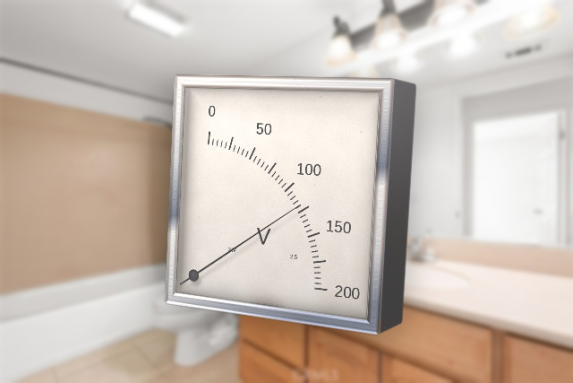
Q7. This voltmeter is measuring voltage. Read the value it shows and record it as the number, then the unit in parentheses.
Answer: 120 (V)
